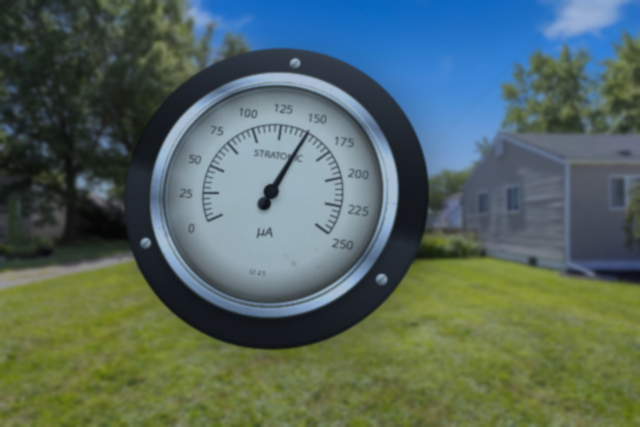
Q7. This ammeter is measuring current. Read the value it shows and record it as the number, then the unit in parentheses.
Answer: 150 (µA)
